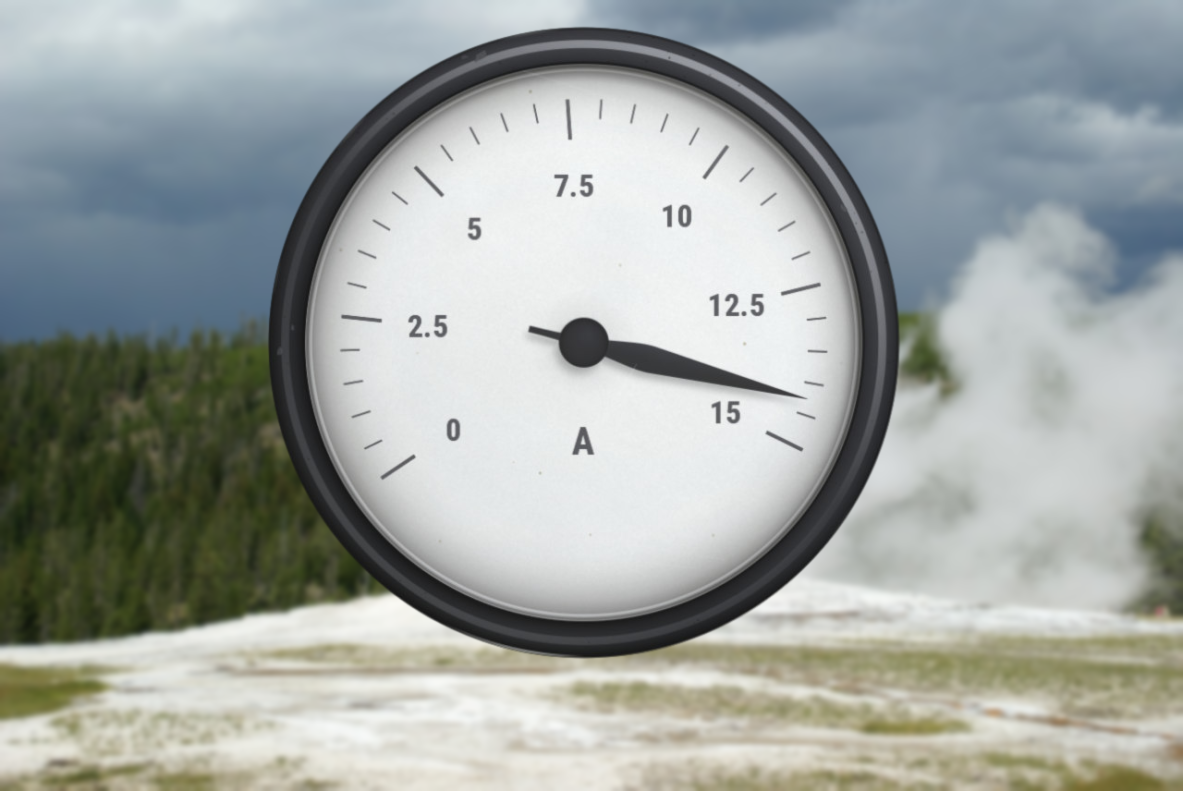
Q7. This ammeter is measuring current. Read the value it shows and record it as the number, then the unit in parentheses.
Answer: 14.25 (A)
